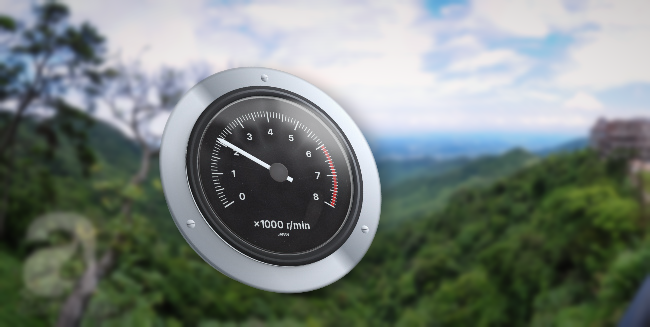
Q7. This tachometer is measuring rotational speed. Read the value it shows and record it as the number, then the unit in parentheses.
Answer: 2000 (rpm)
